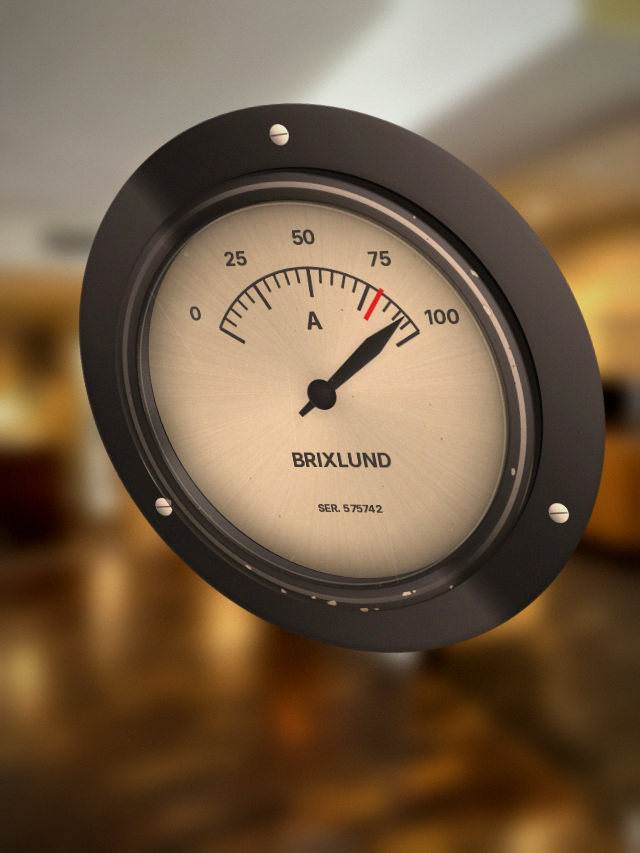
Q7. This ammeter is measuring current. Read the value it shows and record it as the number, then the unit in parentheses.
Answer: 92.5 (A)
